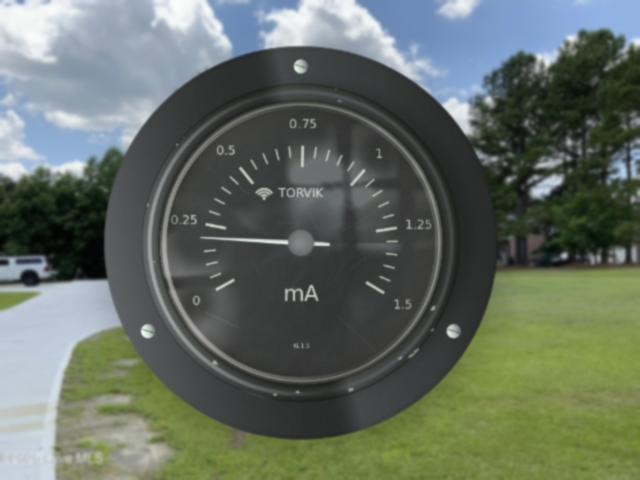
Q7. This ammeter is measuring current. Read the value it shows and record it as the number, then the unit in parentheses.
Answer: 0.2 (mA)
